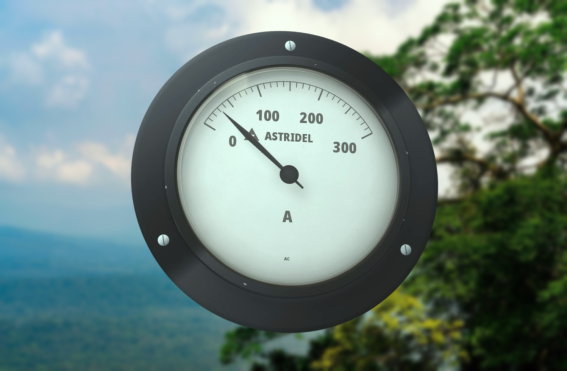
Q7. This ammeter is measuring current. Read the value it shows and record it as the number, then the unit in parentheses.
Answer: 30 (A)
